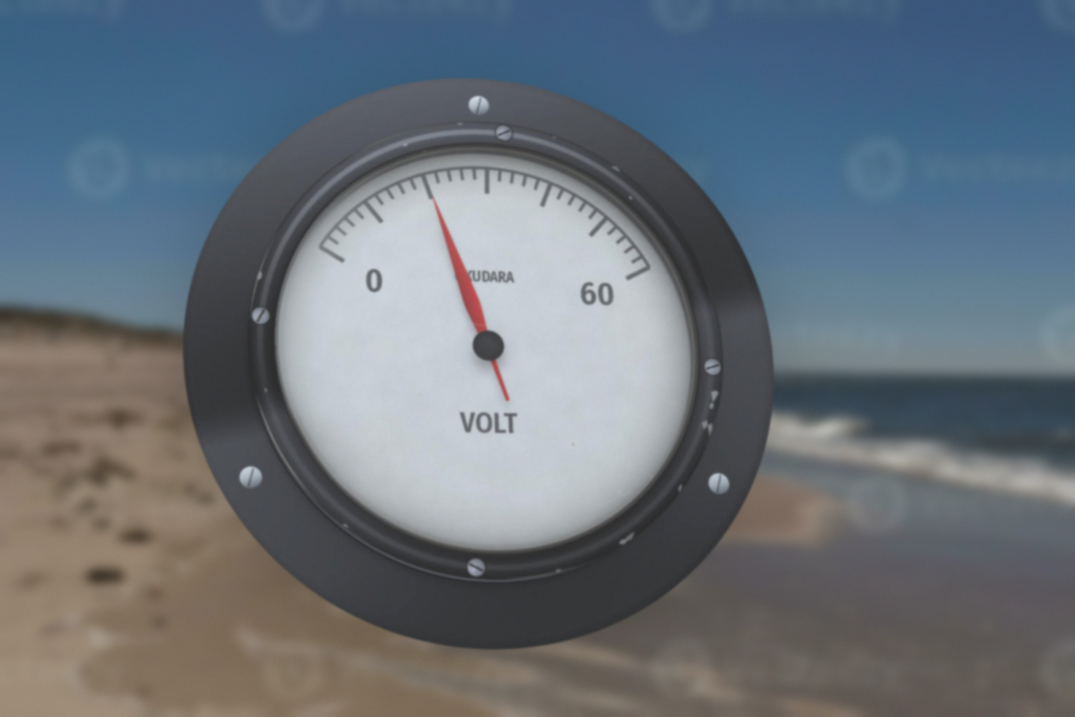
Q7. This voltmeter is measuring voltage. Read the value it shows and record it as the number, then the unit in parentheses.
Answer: 20 (V)
